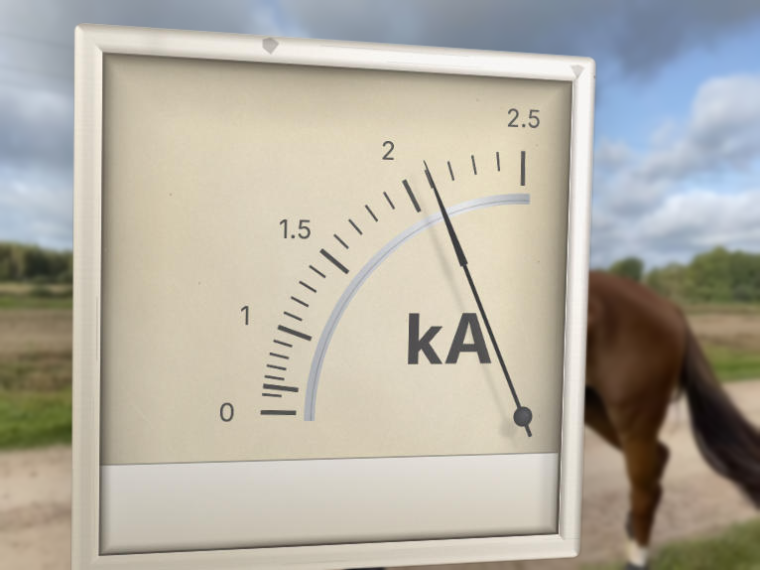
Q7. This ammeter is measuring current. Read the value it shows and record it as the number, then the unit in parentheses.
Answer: 2.1 (kA)
